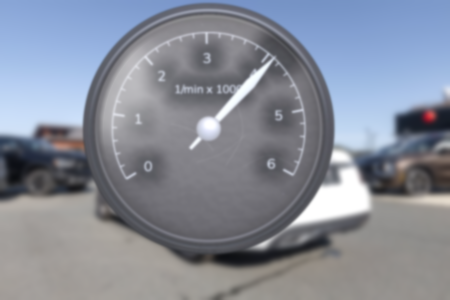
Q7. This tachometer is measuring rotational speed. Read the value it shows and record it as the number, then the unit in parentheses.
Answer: 4100 (rpm)
